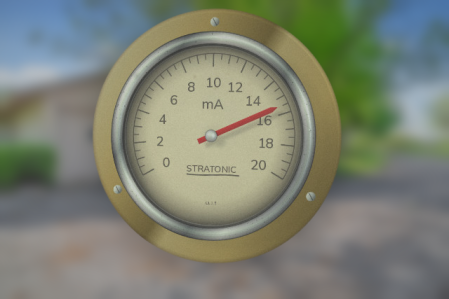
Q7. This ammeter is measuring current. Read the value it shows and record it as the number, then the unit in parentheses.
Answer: 15.5 (mA)
